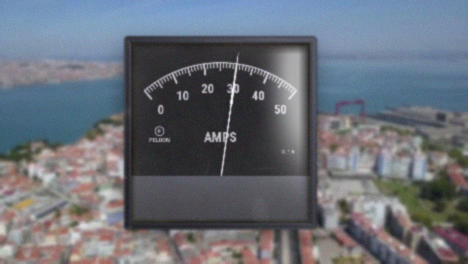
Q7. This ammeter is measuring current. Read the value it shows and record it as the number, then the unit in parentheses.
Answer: 30 (A)
